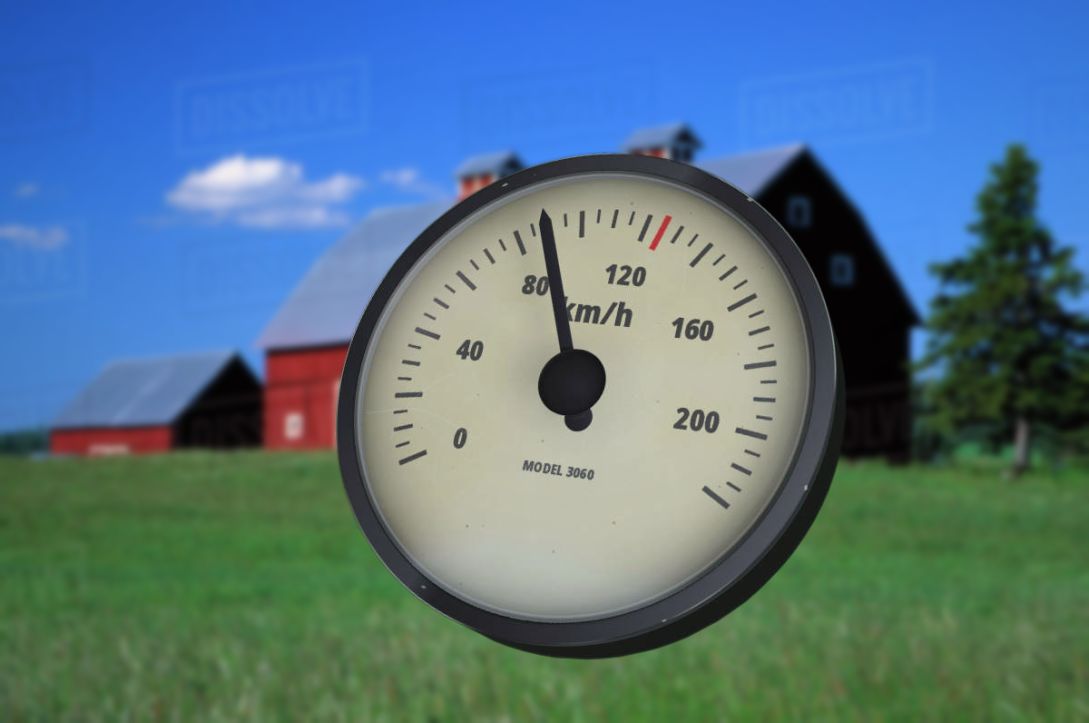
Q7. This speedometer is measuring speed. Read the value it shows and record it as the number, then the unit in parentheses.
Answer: 90 (km/h)
